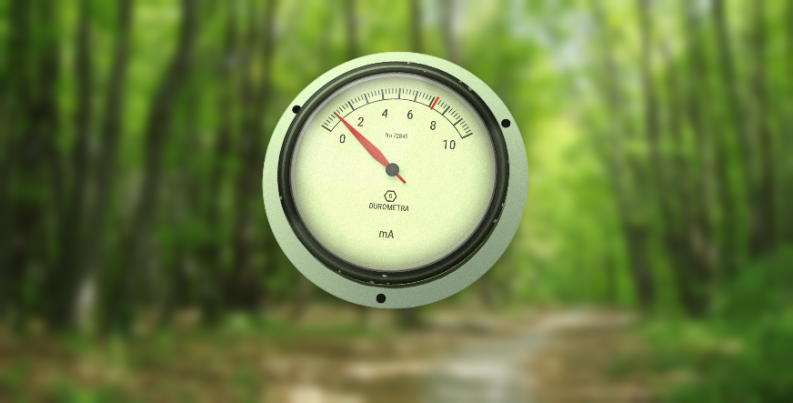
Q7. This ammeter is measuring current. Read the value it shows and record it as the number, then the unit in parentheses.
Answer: 1 (mA)
